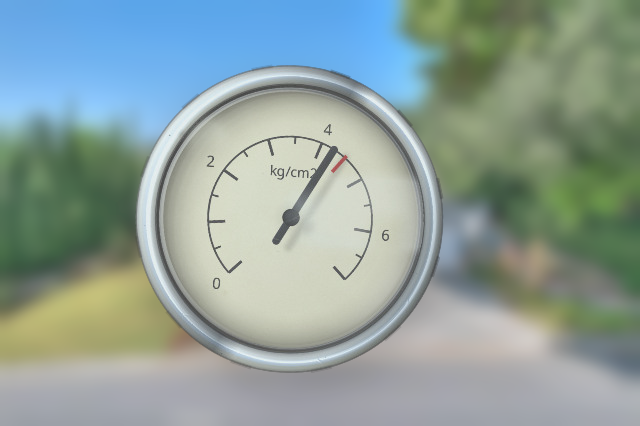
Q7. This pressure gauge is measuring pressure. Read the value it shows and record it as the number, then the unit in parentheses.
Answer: 4.25 (kg/cm²)
